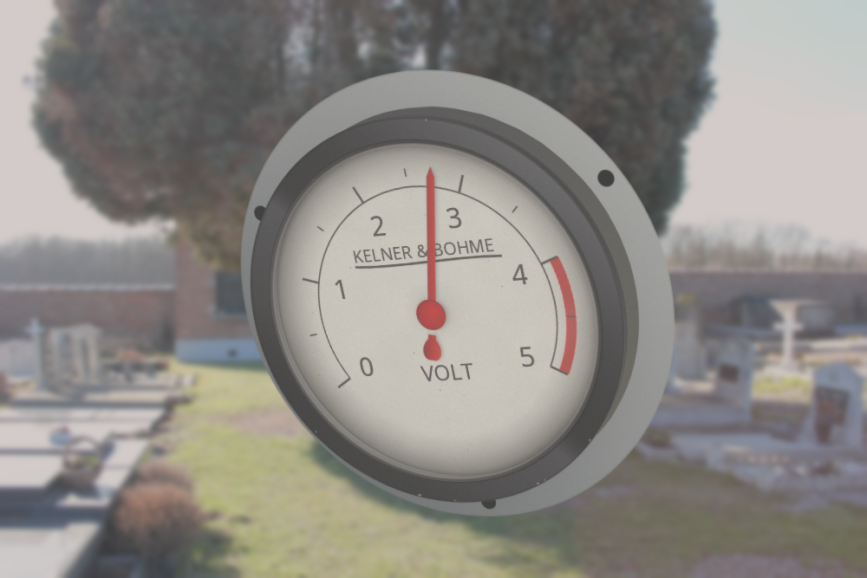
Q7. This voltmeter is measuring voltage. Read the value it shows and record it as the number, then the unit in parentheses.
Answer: 2.75 (V)
